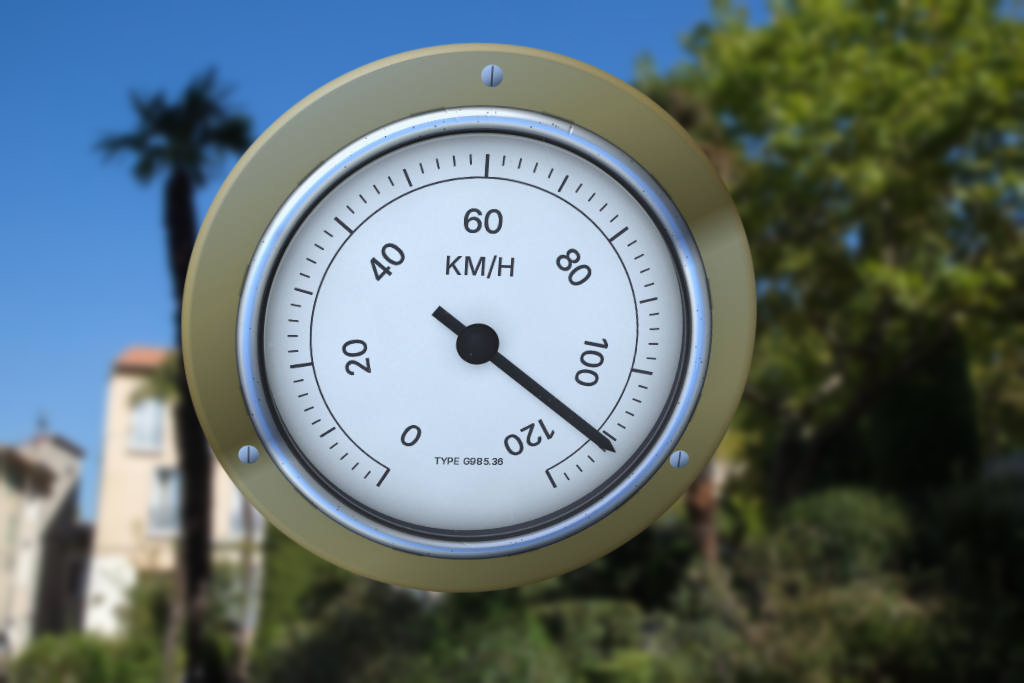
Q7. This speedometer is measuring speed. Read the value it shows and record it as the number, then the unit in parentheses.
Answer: 111 (km/h)
